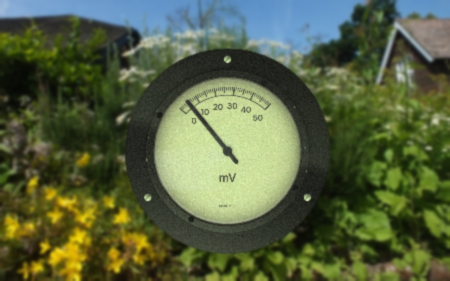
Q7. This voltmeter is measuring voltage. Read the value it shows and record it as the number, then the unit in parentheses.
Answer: 5 (mV)
